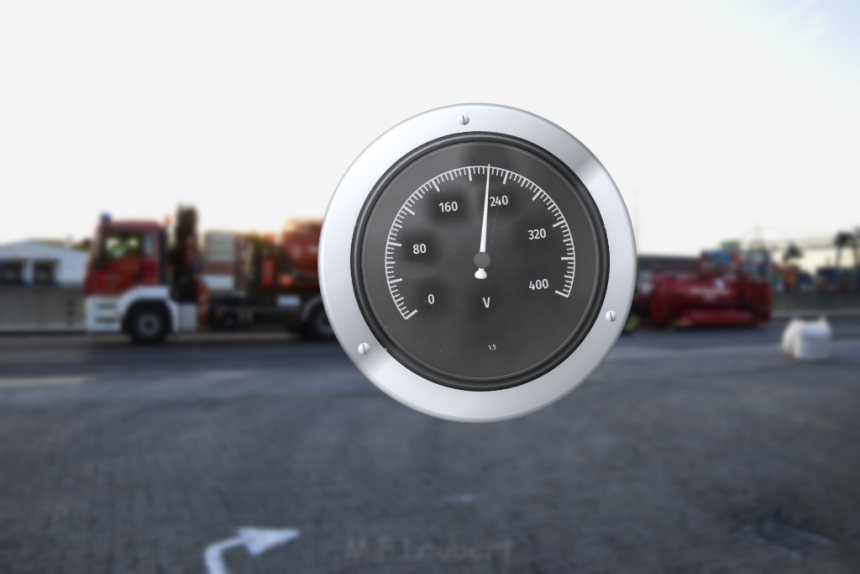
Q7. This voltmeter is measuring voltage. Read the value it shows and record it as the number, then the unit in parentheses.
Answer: 220 (V)
